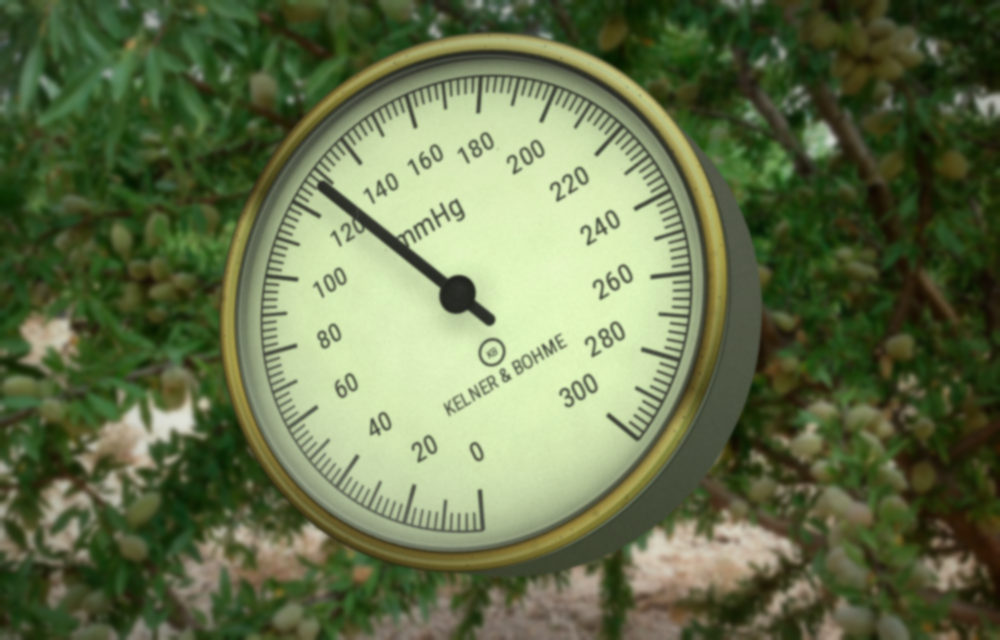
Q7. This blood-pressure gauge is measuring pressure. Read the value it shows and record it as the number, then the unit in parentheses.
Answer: 128 (mmHg)
